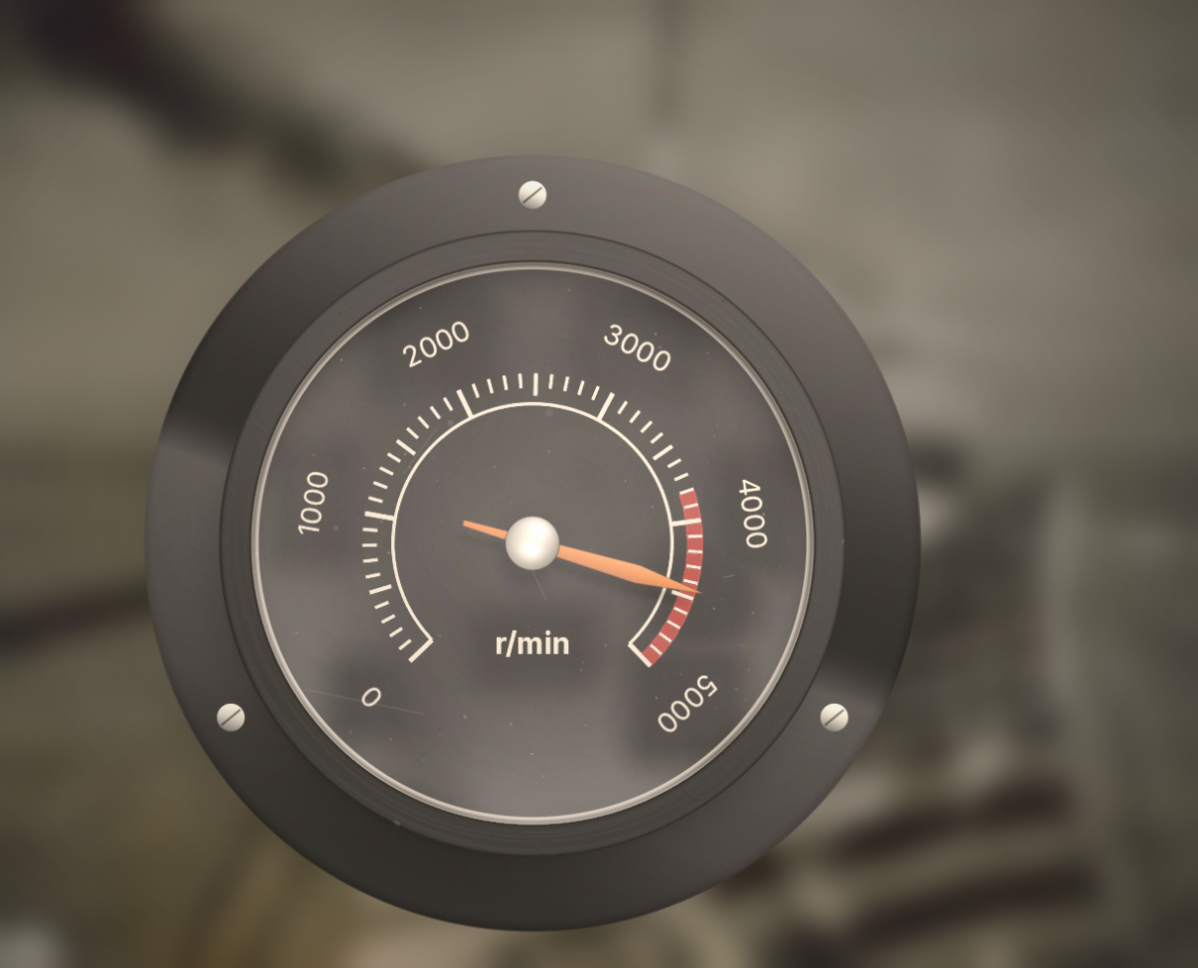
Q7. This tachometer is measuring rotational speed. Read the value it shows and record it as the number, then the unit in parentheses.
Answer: 4450 (rpm)
